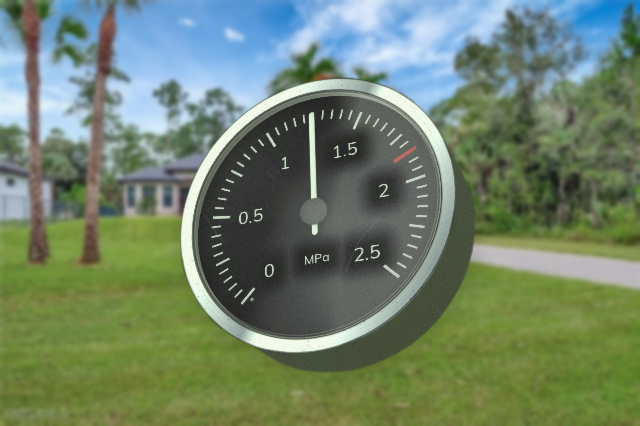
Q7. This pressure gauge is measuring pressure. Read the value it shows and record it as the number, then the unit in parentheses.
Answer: 1.25 (MPa)
